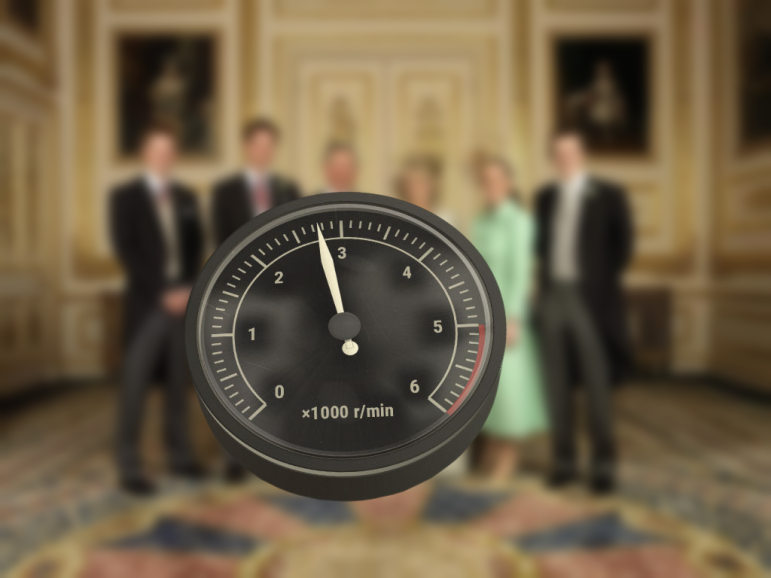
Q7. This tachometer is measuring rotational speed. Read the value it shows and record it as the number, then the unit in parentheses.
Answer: 2750 (rpm)
